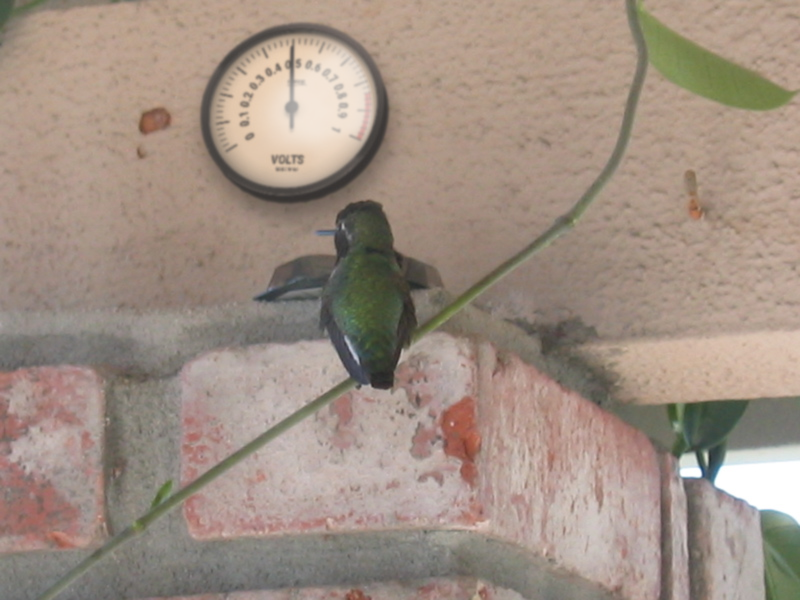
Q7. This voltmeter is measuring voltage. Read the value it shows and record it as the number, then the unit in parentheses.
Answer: 0.5 (V)
